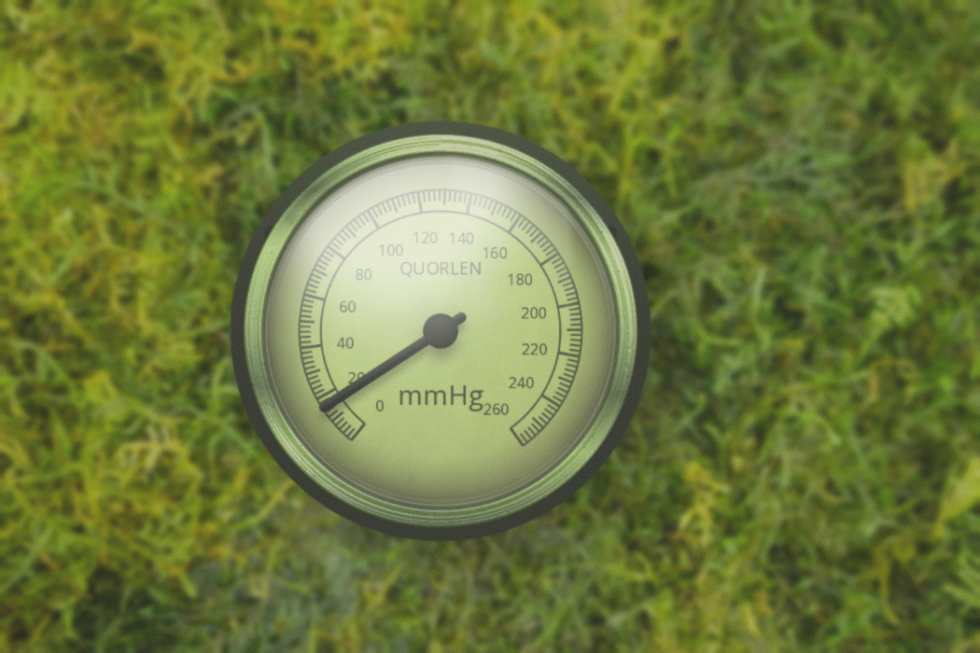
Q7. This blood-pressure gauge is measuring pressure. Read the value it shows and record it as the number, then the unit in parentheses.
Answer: 16 (mmHg)
